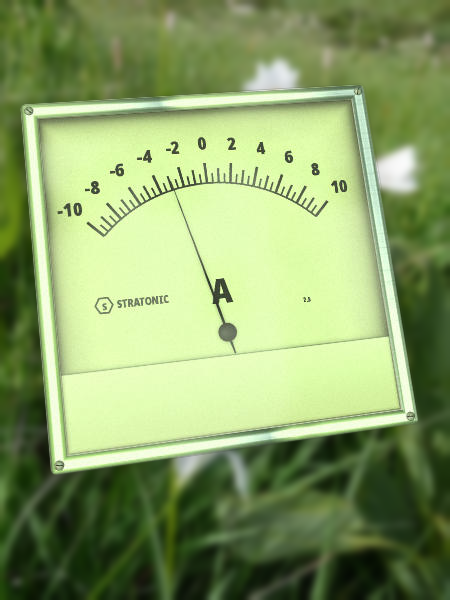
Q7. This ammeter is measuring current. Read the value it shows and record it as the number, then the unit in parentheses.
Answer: -3 (A)
